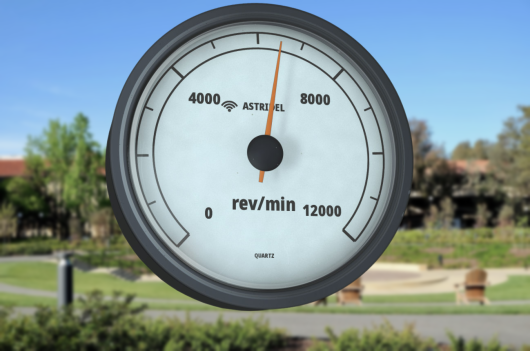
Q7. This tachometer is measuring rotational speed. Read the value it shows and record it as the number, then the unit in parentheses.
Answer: 6500 (rpm)
